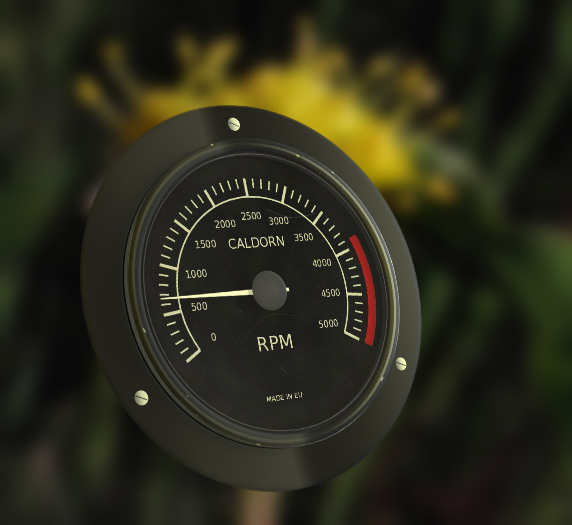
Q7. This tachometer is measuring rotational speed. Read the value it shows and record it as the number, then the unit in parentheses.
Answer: 650 (rpm)
